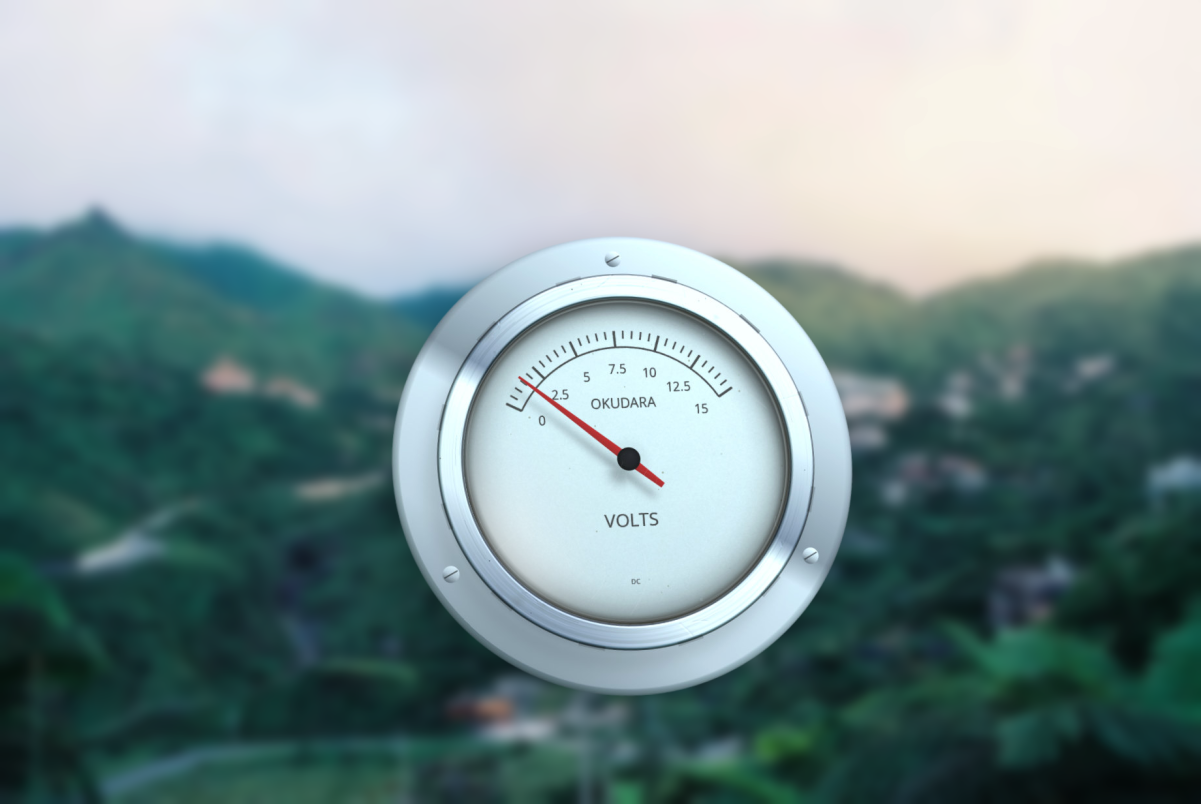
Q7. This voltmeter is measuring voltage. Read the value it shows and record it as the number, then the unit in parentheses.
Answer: 1.5 (V)
